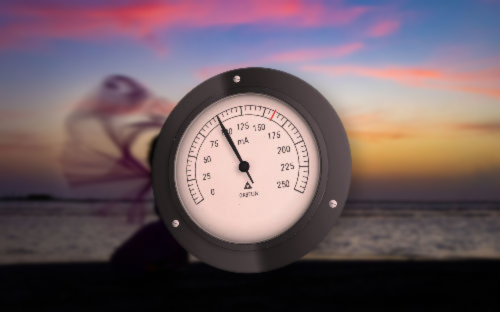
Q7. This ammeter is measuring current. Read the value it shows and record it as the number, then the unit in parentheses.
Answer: 100 (mA)
